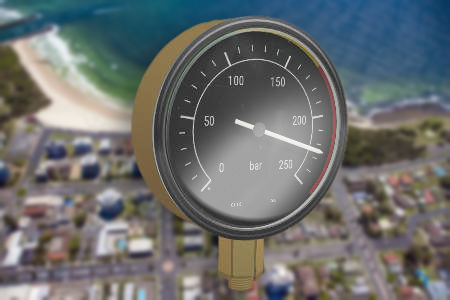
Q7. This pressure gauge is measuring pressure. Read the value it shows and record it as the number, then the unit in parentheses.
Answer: 225 (bar)
